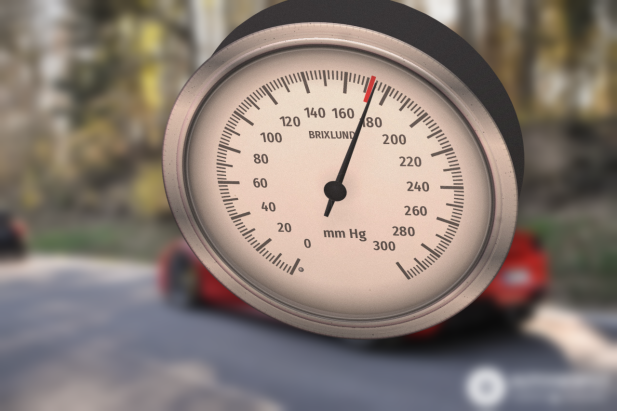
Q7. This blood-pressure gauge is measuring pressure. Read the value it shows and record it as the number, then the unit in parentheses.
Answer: 174 (mmHg)
